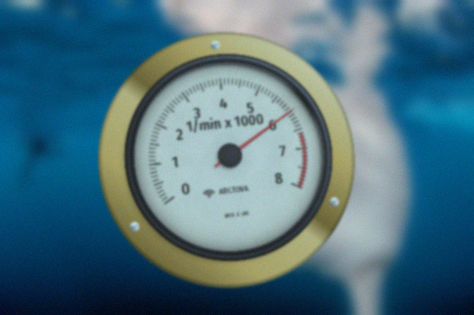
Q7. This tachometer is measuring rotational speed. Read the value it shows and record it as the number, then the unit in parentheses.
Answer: 6000 (rpm)
